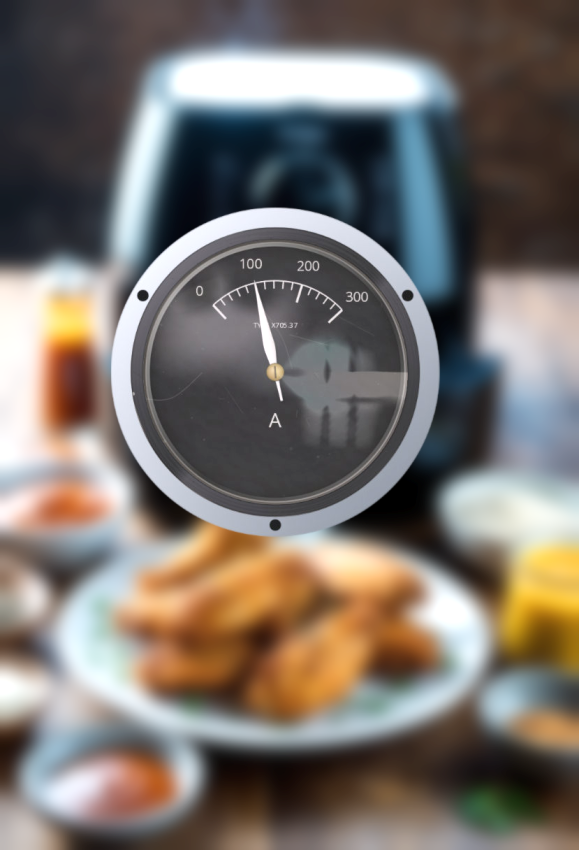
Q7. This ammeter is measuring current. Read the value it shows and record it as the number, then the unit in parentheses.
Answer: 100 (A)
